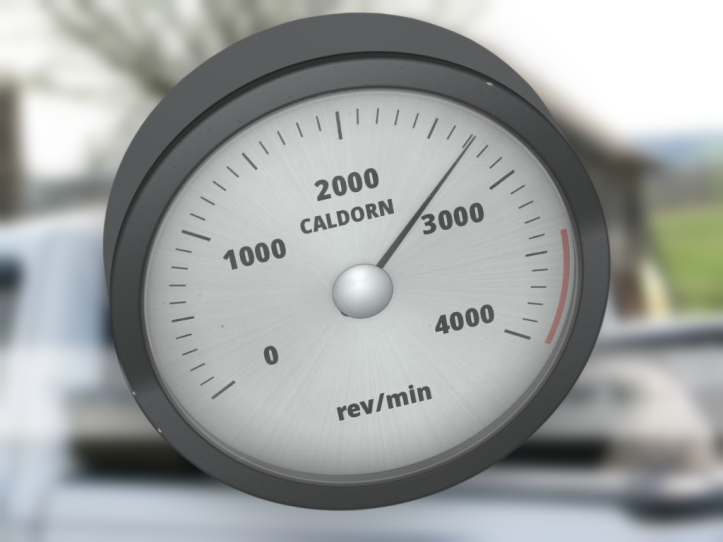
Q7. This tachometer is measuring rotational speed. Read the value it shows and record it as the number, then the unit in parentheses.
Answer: 2700 (rpm)
